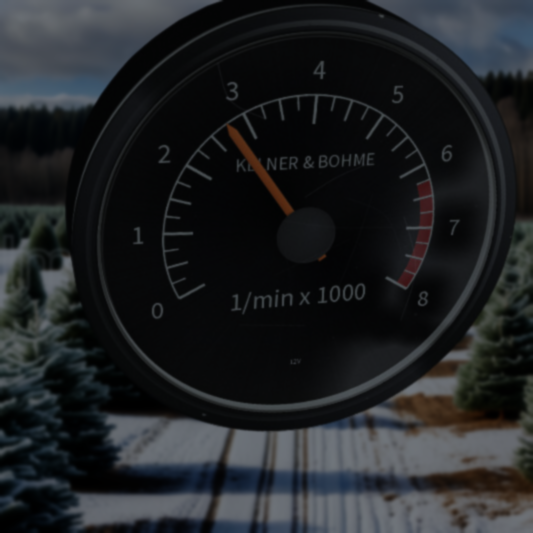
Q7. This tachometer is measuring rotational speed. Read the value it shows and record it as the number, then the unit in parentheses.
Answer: 2750 (rpm)
